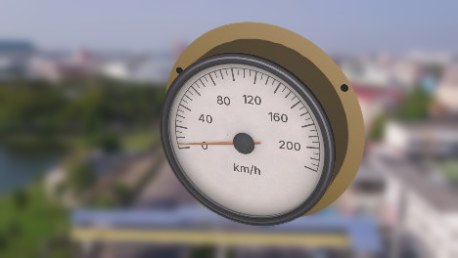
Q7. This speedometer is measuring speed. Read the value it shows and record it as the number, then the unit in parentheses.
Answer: 5 (km/h)
